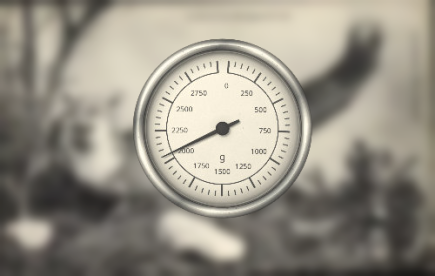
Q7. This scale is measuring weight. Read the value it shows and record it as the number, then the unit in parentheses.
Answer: 2050 (g)
